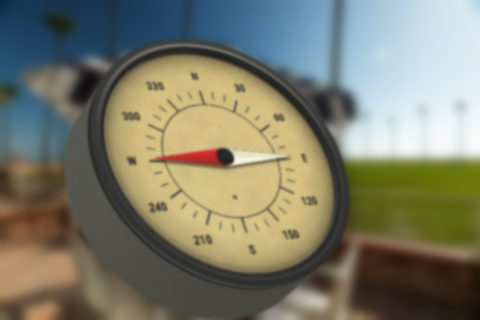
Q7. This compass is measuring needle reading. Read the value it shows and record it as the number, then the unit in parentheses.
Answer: 270 (°)
